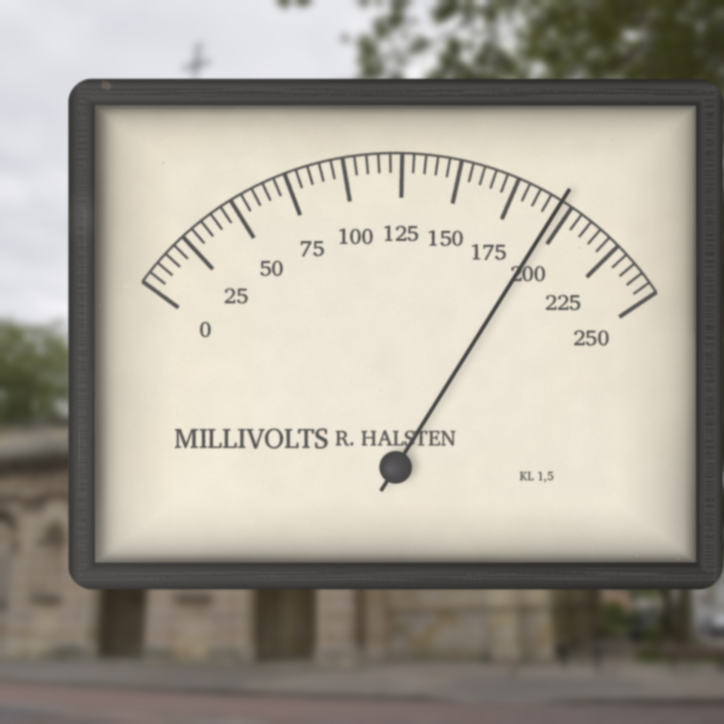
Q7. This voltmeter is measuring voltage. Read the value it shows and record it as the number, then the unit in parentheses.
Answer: 195 (mV)
